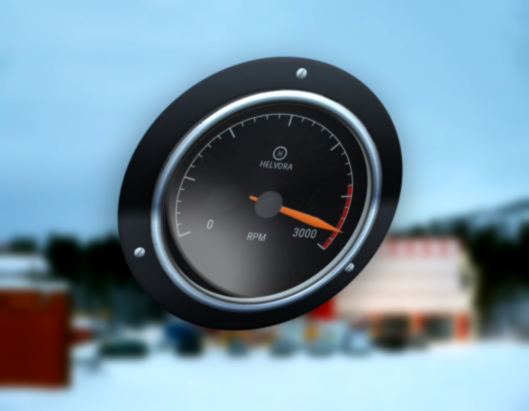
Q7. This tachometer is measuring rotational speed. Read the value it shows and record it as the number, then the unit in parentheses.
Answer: 2800 (rpm)
